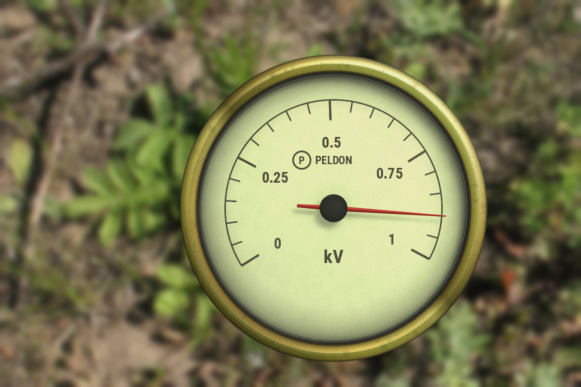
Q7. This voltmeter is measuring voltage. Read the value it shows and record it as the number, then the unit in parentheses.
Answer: 0.9 (kV)
